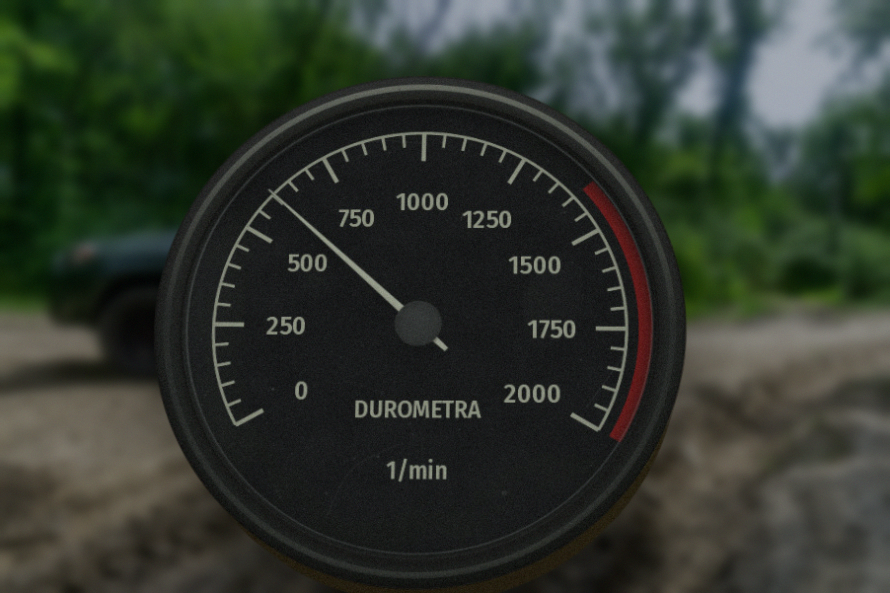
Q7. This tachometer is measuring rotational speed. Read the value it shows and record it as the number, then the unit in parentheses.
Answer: 600 (rpm)
